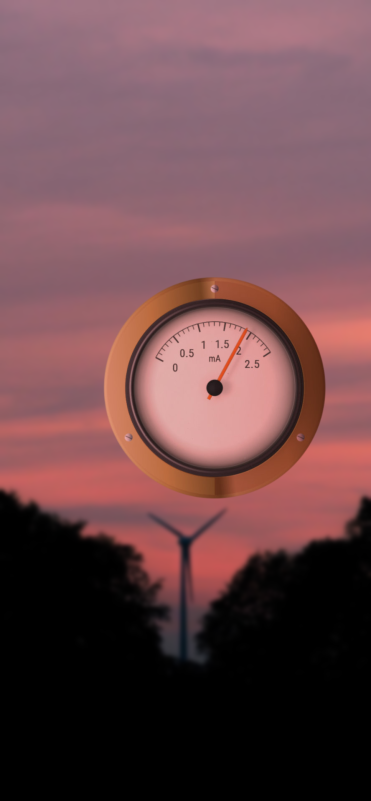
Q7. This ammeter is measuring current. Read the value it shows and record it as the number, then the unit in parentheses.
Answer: 1.9 (mA)
